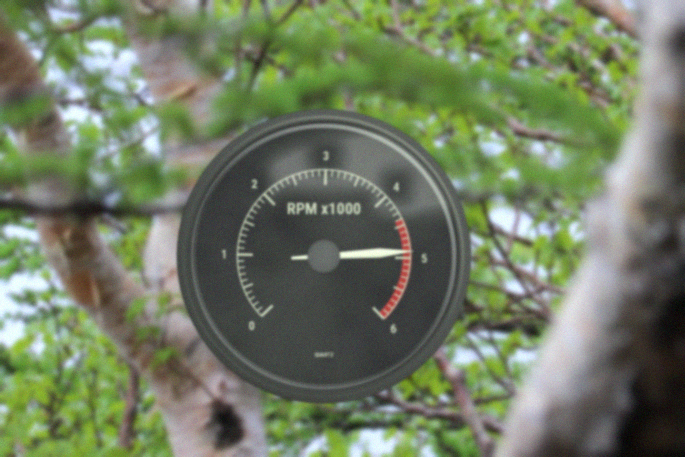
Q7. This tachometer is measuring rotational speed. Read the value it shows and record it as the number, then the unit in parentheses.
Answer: 4900 (rpm)
